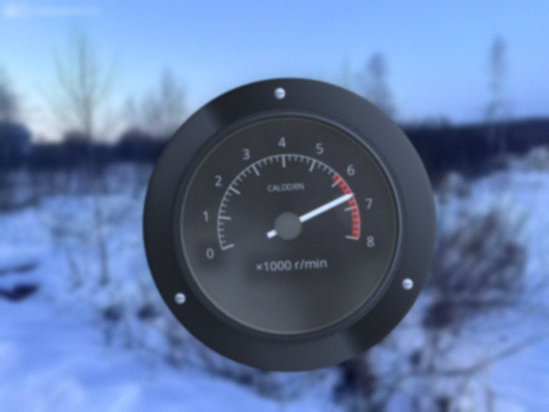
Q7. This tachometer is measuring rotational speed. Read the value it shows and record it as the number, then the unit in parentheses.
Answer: 6600 (rpm)
